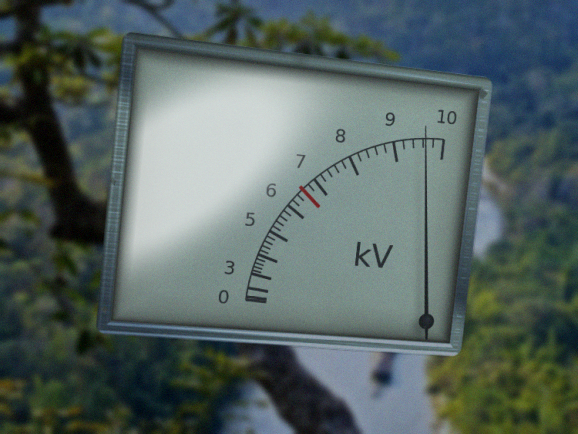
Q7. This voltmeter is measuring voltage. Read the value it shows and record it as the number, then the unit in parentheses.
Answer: 9.6 (kV)
